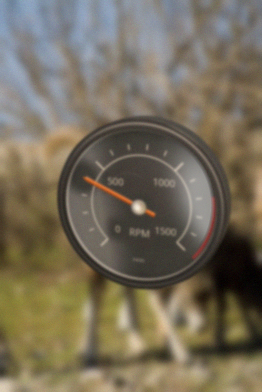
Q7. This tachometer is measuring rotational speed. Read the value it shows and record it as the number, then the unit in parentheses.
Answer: 400 (rpm)
